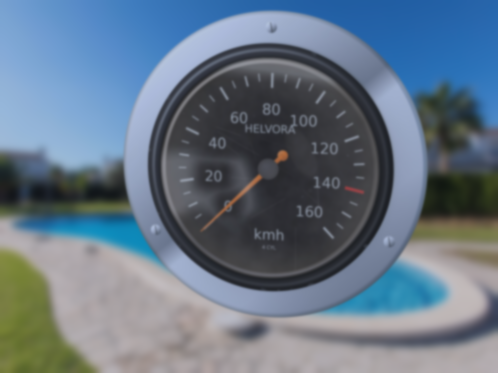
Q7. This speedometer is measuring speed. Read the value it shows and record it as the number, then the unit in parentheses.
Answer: 0 (km/h)
